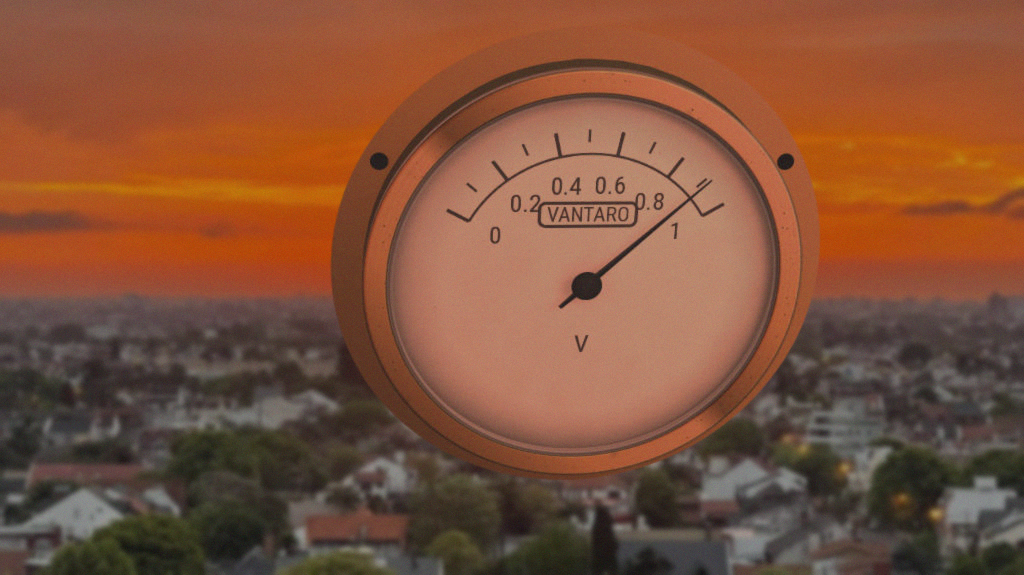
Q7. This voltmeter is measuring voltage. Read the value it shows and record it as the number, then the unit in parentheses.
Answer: 0.9 (V)
